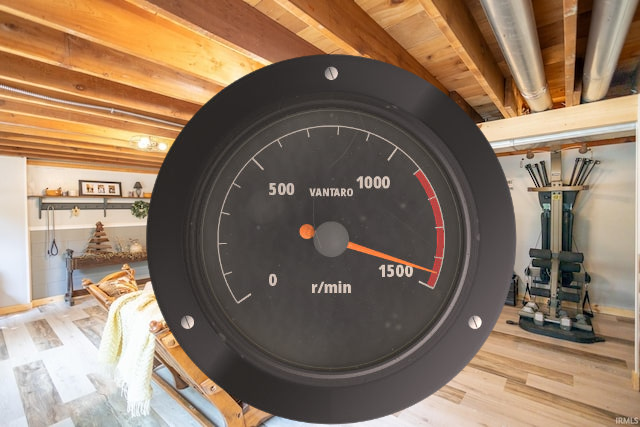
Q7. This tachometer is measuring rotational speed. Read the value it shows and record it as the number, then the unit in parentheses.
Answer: 1450 (rpm)
